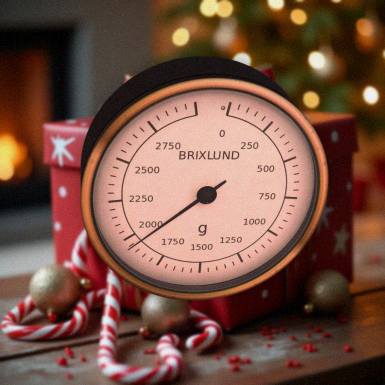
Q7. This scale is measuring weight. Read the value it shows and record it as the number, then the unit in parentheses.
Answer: 1950 (g)
